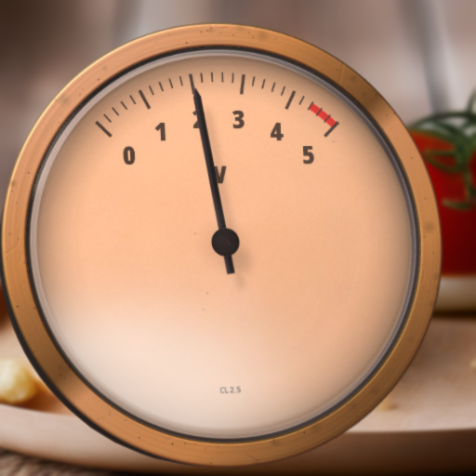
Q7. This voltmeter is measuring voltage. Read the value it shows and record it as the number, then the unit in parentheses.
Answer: 2 (V)
